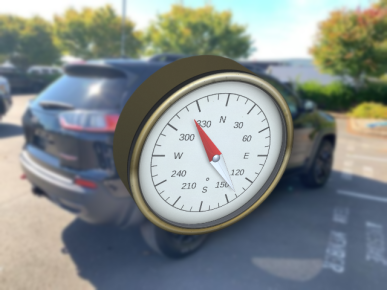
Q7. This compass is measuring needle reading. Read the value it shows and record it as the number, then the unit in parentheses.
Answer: 320 (°)
